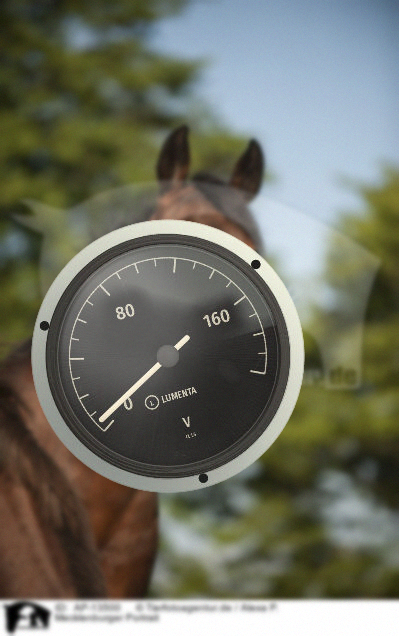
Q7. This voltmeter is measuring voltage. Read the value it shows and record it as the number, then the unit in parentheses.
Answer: 5 (V)
